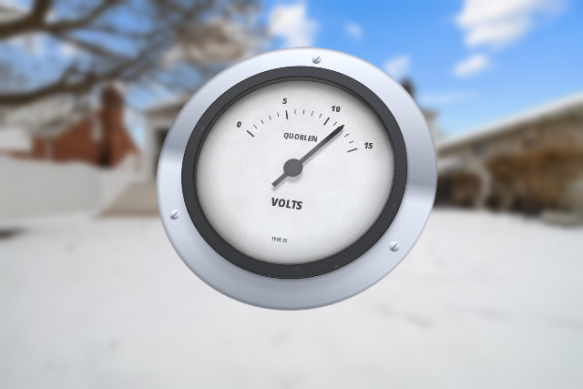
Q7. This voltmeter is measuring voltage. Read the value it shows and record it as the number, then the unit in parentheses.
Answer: 12 (V)
